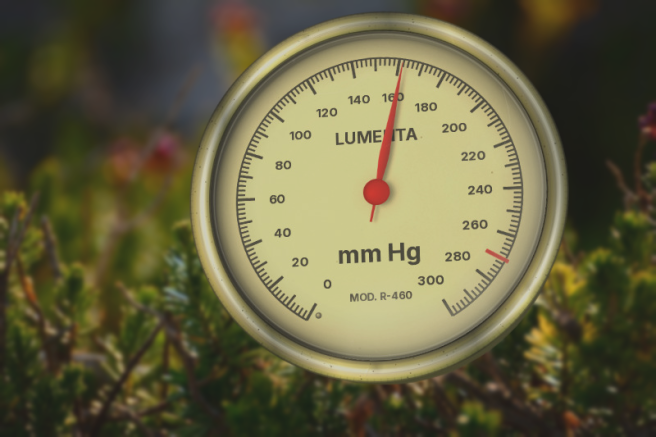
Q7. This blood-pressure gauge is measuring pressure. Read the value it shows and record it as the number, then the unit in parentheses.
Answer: 162 (mmHg)
